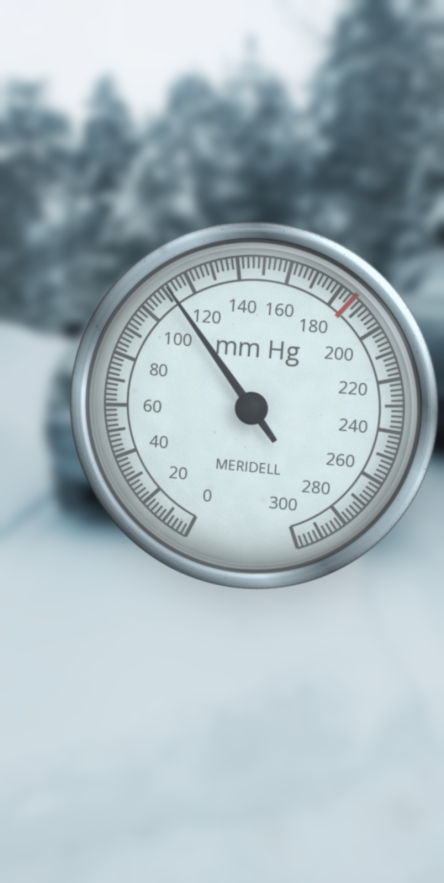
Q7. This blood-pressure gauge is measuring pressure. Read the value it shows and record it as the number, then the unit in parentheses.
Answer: 112 (mmHg)
